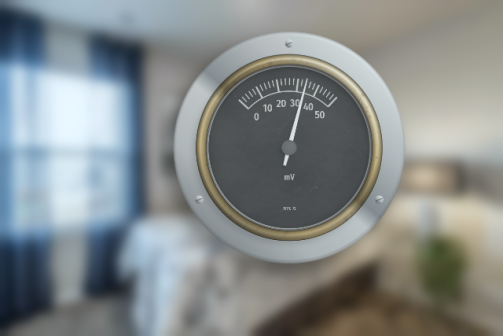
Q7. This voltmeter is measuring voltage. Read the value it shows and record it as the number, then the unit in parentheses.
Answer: 34 (mV)
